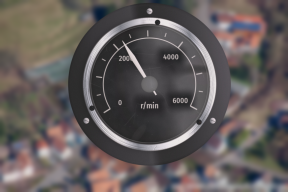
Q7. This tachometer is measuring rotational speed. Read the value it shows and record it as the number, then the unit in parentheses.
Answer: 2250 (rpm)
